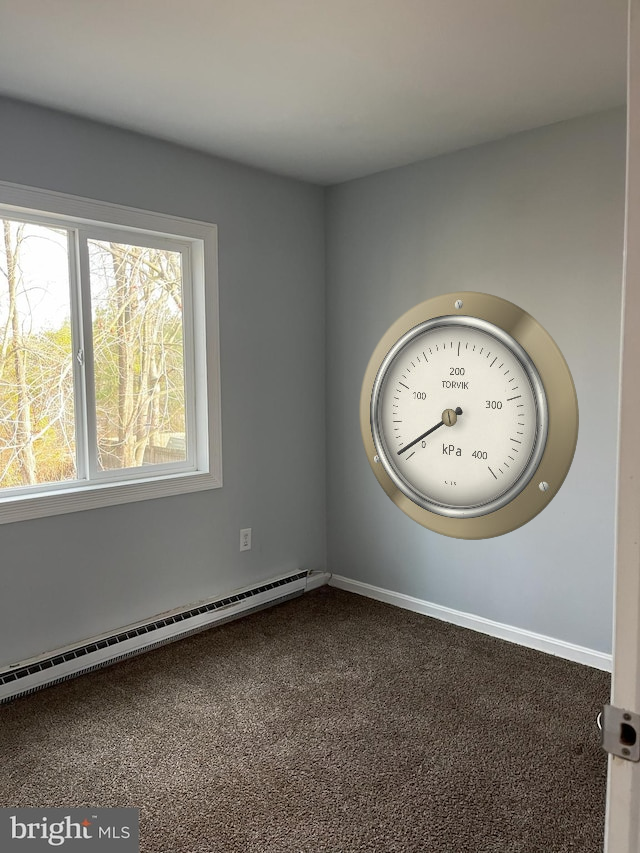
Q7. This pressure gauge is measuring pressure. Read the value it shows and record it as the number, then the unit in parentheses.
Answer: 10 (kPa)
